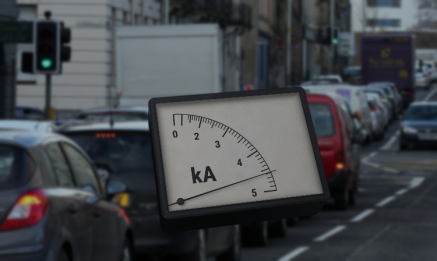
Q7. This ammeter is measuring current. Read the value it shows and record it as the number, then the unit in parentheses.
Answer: 4.6 (kA)
